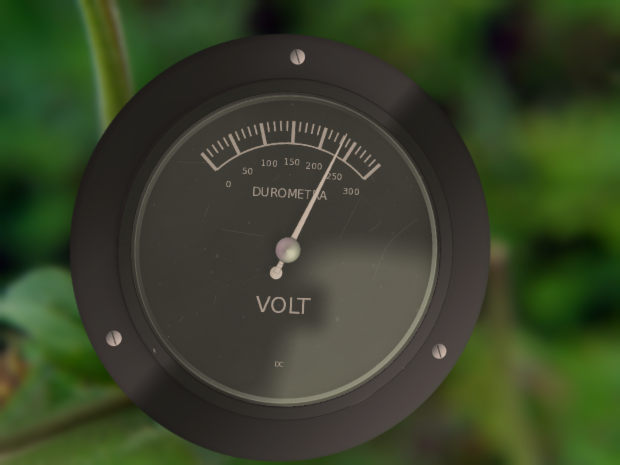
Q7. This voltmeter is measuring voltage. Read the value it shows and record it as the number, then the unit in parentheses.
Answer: 230 (V)
